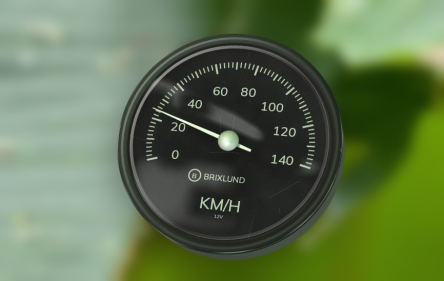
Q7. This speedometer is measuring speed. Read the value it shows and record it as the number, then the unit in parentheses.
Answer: 24 (km/h)
